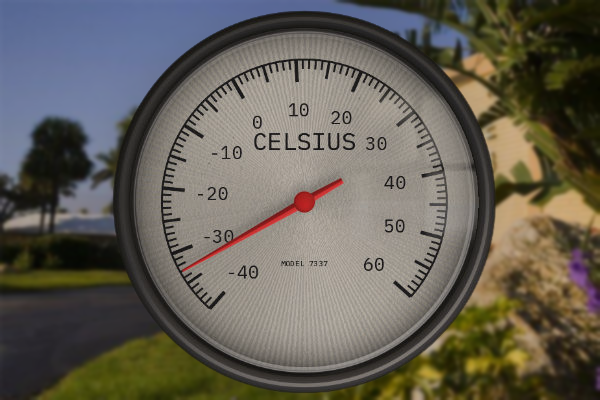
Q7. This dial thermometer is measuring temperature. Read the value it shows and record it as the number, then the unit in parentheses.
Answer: -33 (°C)
